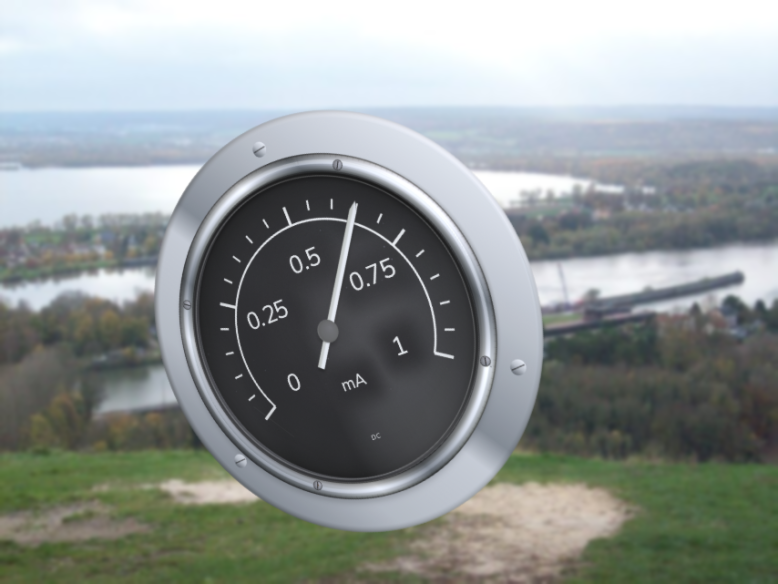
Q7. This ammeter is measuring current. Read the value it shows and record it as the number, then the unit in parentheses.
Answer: 0.65 (mA)
